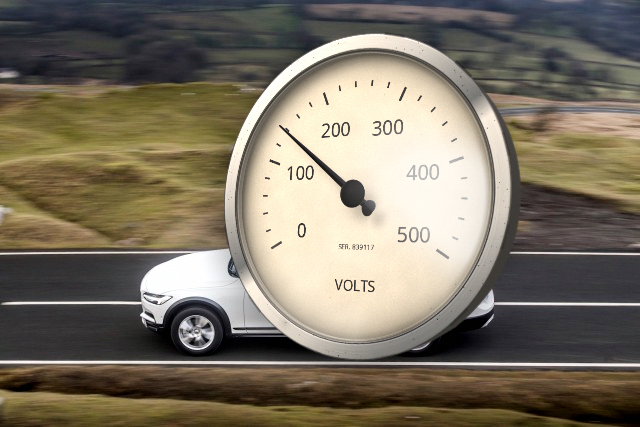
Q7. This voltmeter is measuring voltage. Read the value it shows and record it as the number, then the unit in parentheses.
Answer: 140 (V)
